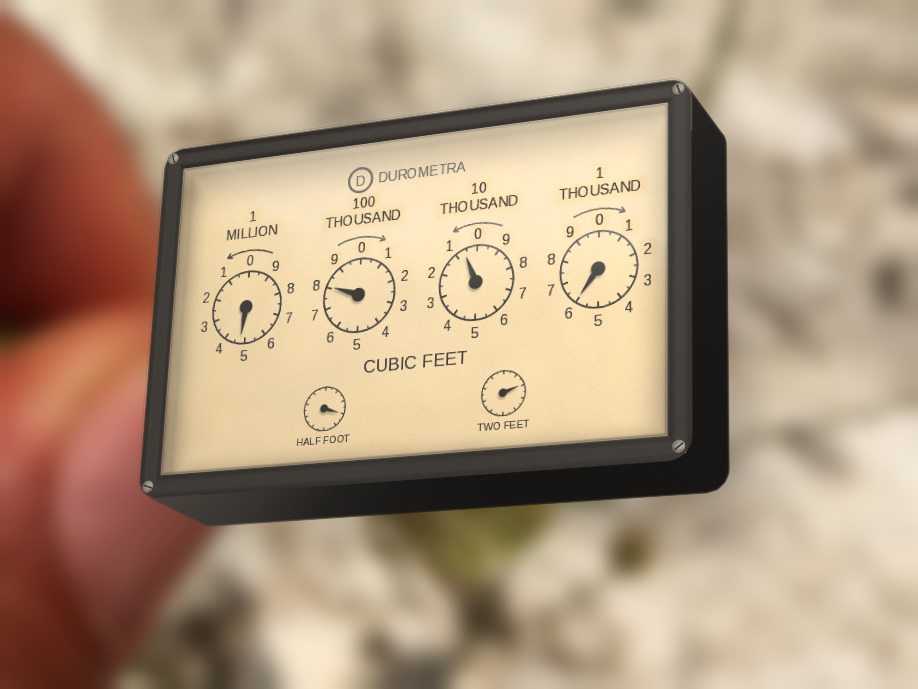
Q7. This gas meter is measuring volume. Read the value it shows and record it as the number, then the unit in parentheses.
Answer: 480600 (ft³)
